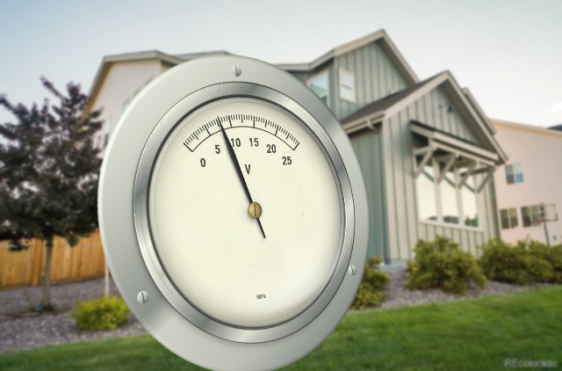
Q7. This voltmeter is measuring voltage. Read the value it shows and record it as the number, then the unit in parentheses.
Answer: 7.5 (V)
